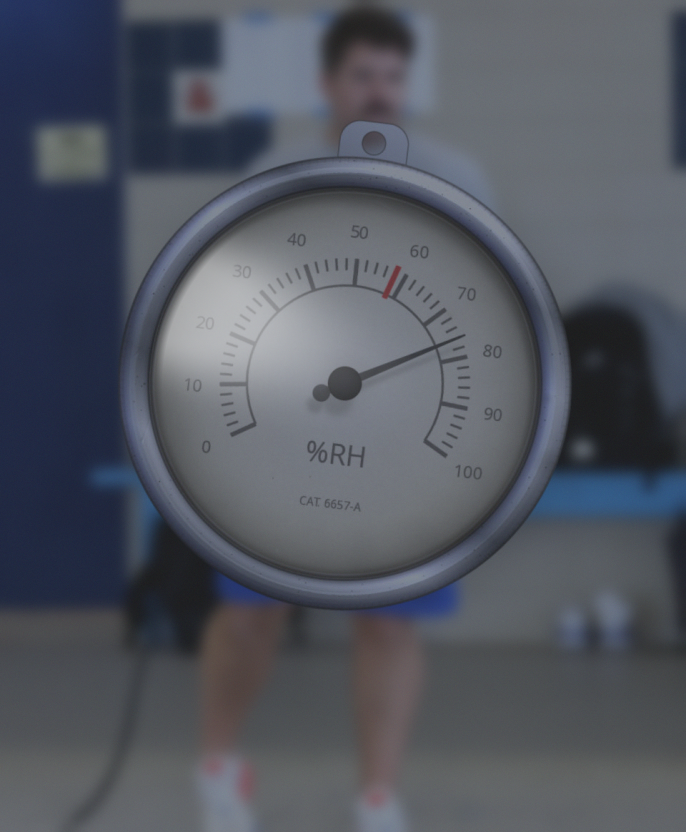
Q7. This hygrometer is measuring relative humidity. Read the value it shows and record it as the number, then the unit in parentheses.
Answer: 76 (%)
